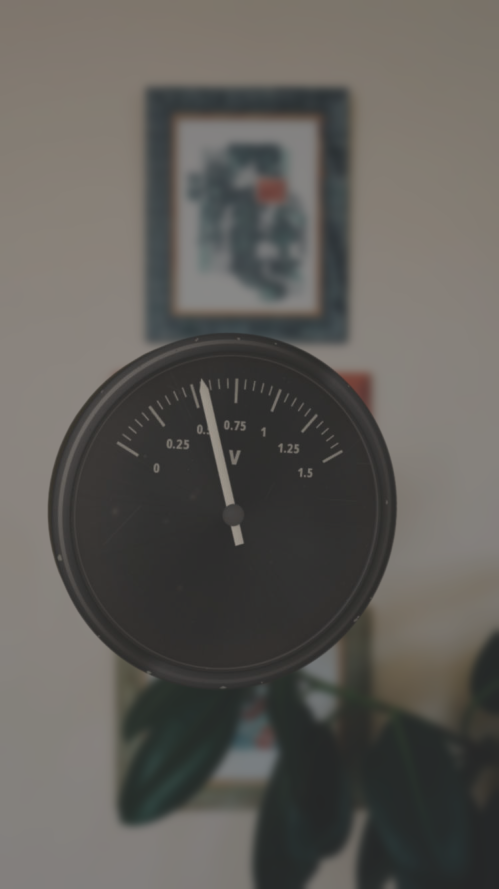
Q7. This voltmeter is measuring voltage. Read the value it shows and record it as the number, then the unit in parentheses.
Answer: 0.55 (V)
